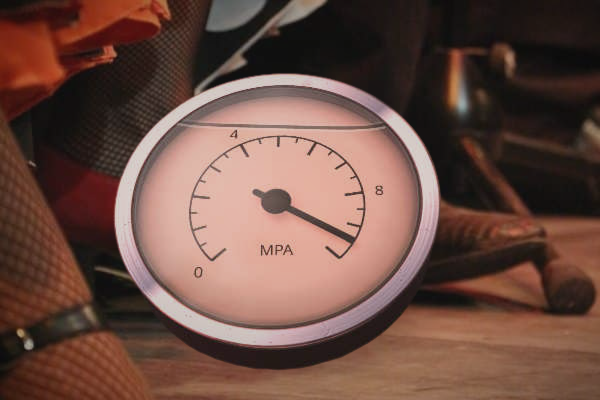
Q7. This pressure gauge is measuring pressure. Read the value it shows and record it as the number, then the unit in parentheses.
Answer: 9.5 (MPa)
